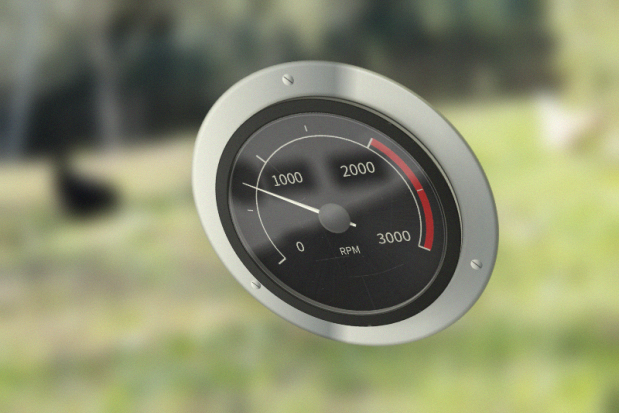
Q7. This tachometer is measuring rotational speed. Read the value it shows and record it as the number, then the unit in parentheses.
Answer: 750 (rpm)
